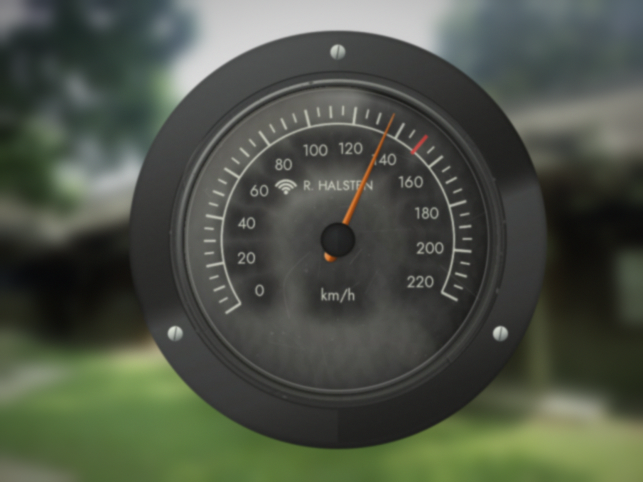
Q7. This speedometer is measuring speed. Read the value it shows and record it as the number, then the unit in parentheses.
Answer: 135 (km/h)
